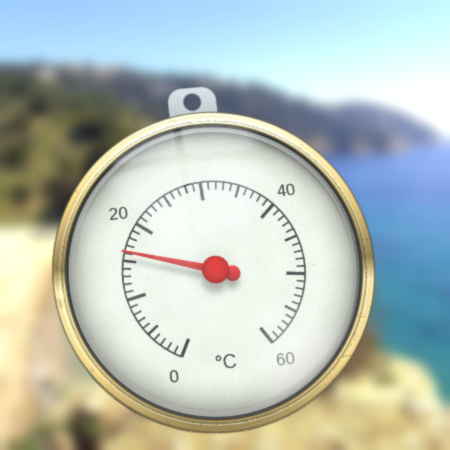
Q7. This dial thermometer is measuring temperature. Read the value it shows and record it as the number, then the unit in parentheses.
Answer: 16 (°C)
